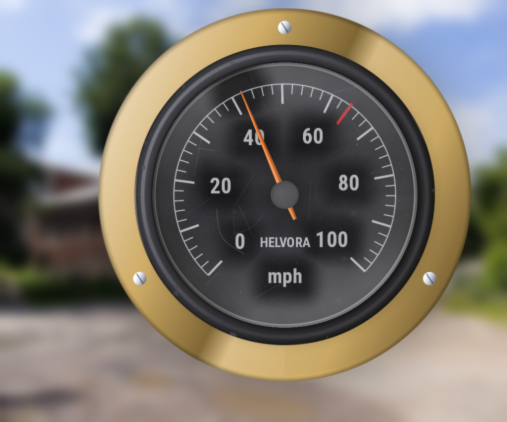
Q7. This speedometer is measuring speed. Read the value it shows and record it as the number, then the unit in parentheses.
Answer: 42 (mph)
